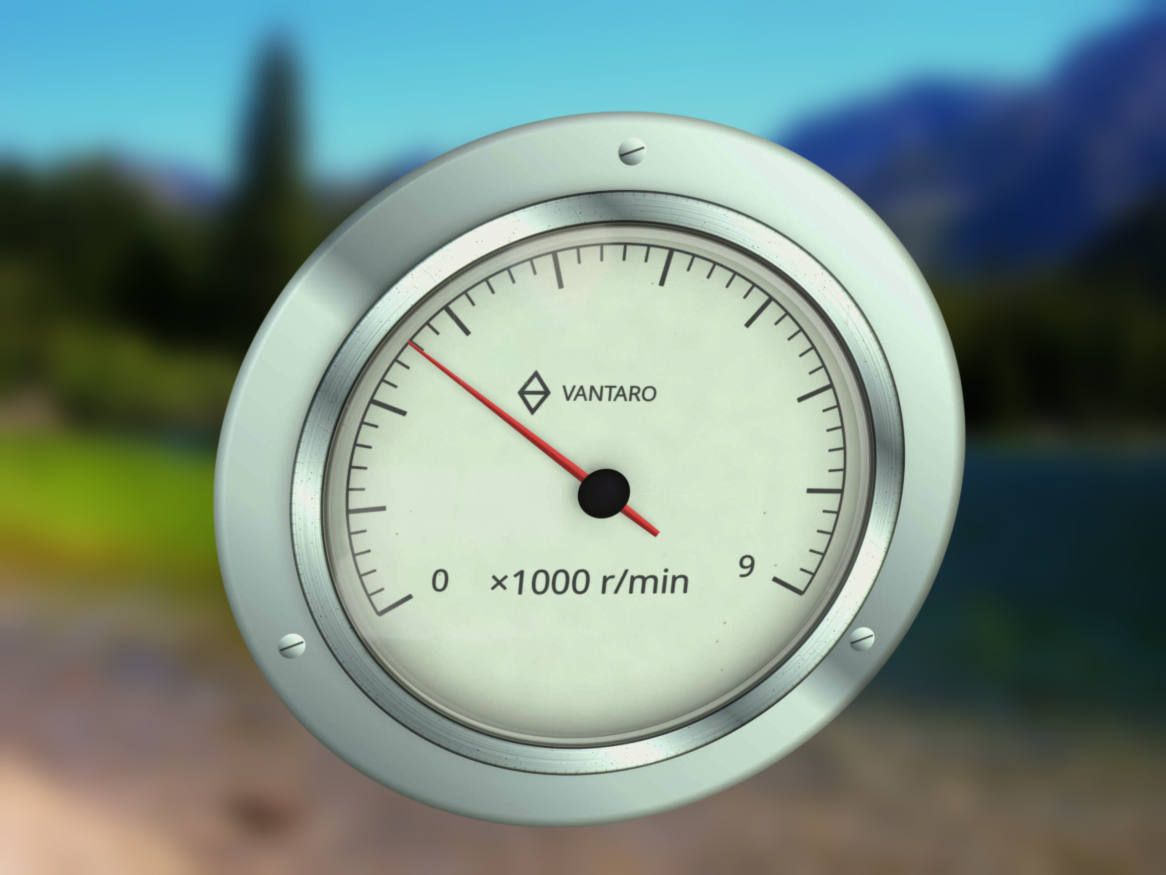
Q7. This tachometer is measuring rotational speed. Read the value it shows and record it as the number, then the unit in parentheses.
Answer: 2600 (rpm)
